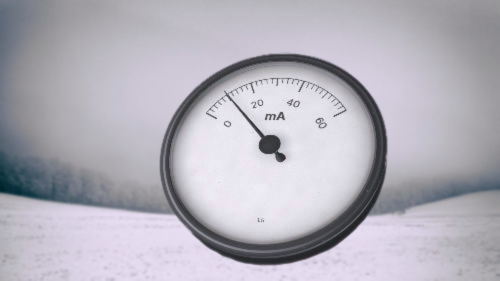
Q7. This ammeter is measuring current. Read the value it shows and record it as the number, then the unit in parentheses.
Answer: 10 (mA)
